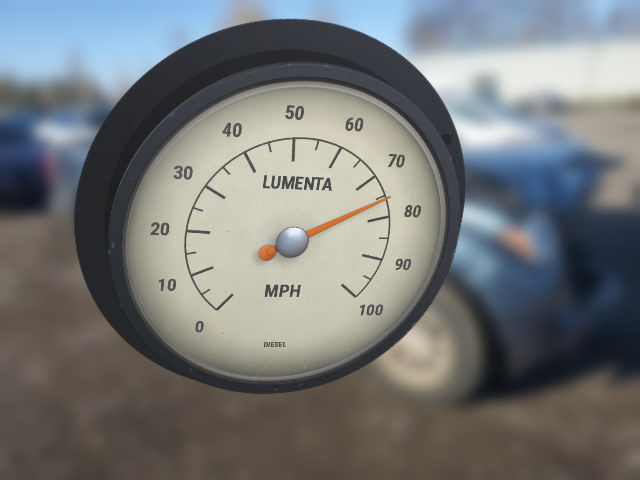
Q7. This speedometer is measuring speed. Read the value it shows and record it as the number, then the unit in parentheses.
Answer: 75 (mph)
